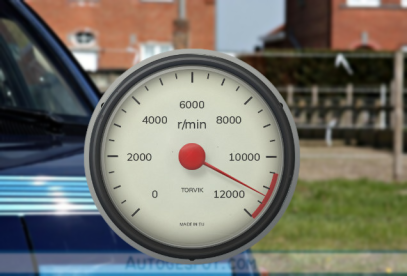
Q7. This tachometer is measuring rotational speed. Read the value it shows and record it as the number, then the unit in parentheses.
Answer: 11250 (rpm)
